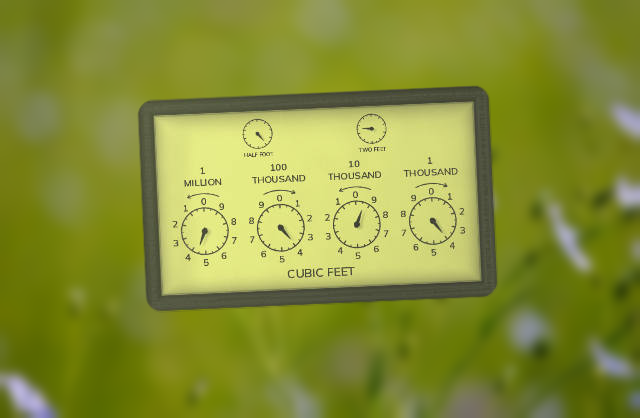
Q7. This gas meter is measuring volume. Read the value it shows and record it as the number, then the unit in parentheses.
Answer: 439400 (ft³)
